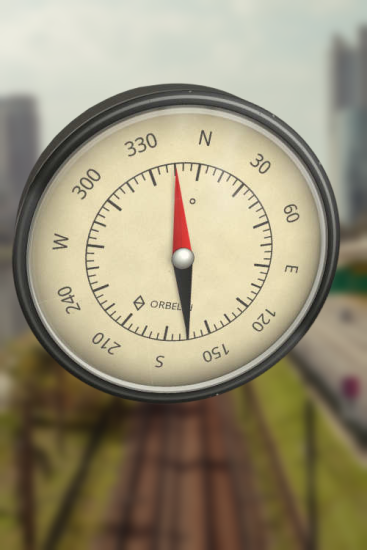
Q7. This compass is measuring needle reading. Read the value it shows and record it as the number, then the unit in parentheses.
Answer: 345 (°)
